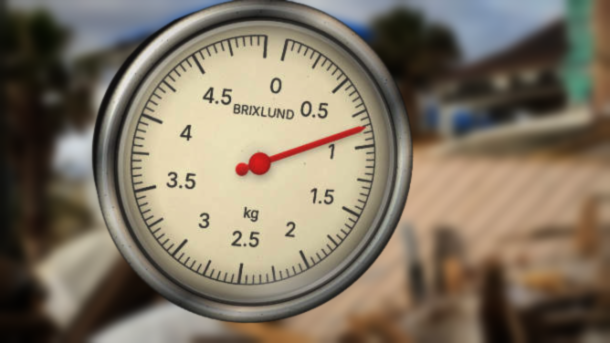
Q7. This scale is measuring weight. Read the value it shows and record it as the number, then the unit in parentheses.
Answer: 0.85 (kg)
